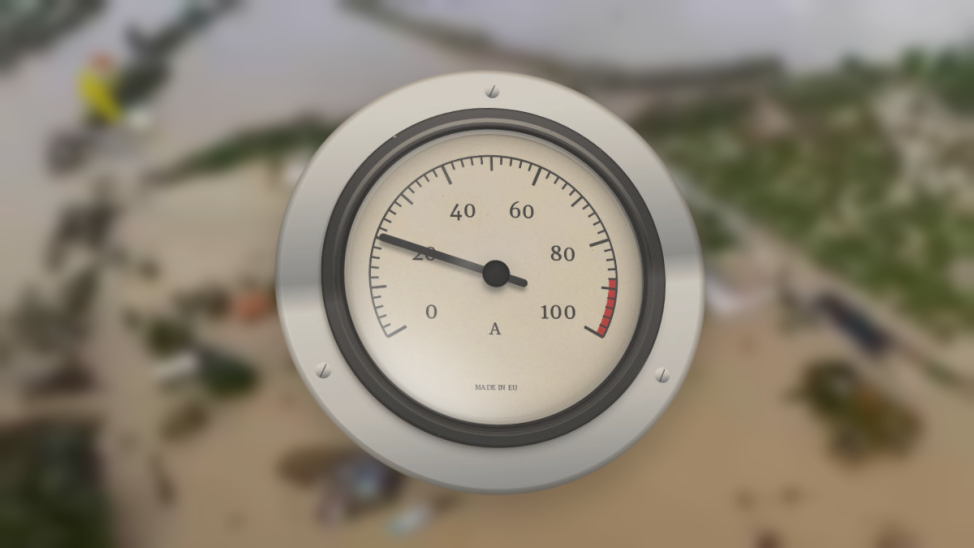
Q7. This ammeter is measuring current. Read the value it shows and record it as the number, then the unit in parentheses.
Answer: 20 (A)
